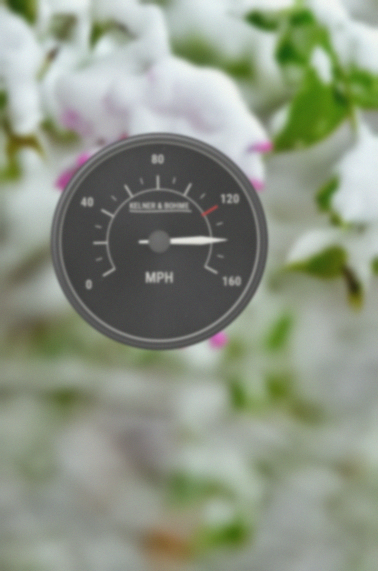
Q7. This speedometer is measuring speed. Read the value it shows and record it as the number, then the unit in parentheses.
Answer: 140 (mph)
